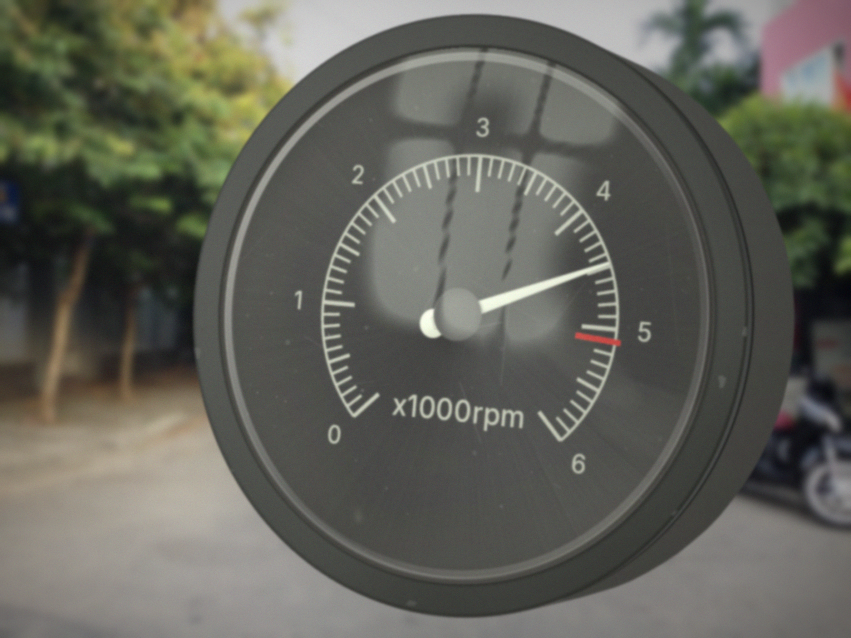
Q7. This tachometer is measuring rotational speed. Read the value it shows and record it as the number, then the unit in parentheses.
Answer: 4500 (rpm)
